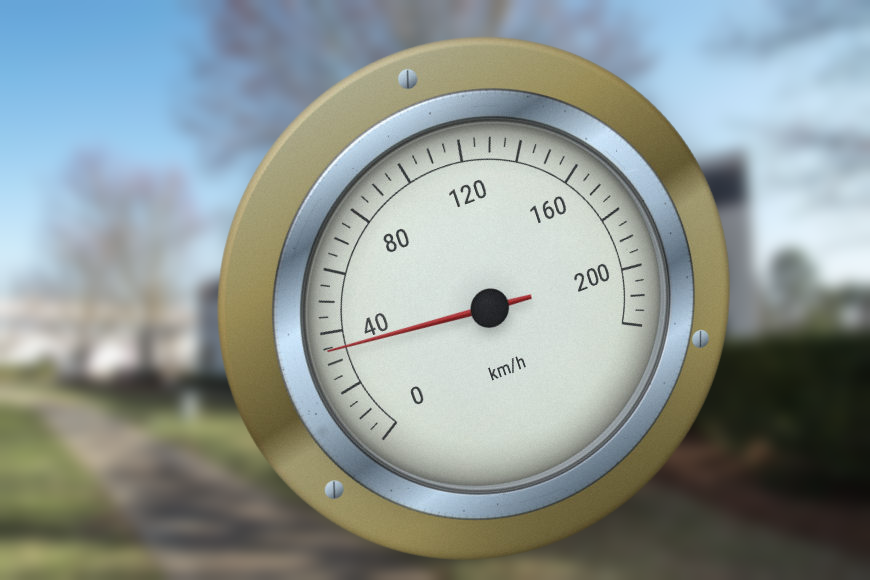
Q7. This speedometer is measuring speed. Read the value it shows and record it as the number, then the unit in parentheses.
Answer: 35 (km/h)
